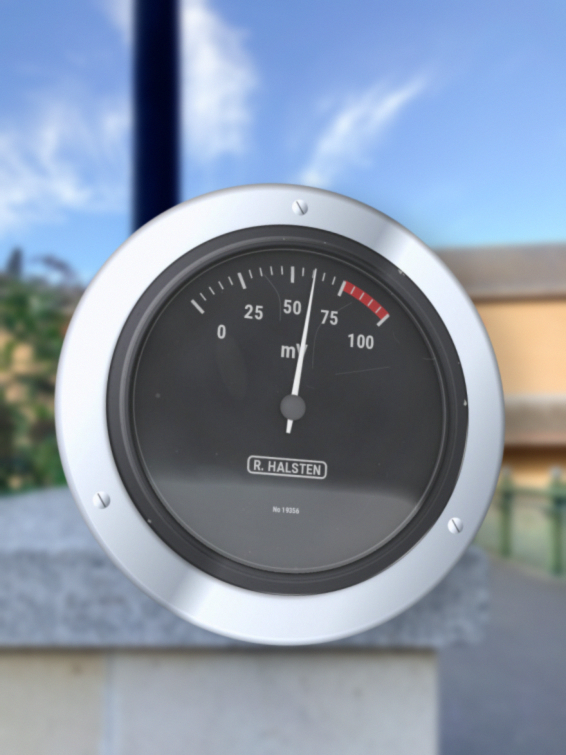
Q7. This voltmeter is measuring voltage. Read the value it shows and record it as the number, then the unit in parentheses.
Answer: 60 (mV)
